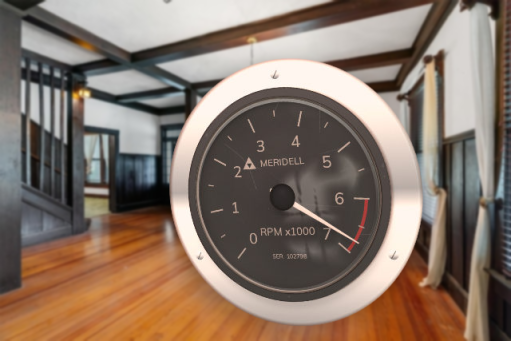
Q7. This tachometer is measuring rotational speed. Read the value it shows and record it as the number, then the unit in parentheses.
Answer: 6750 (rpm)
